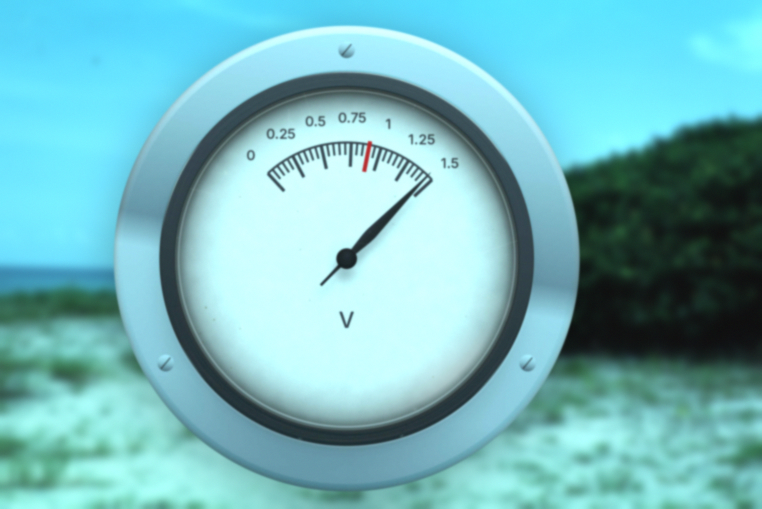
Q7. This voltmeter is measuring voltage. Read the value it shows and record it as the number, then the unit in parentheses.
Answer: 1.45 (V)
